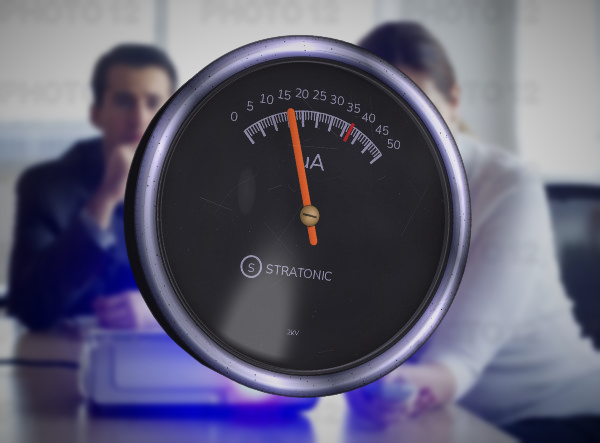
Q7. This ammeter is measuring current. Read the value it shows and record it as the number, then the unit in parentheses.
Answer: 15 (µA)
